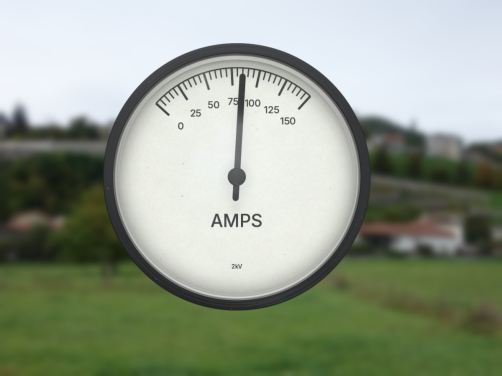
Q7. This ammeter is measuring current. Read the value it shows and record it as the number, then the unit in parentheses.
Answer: 85 (A)
